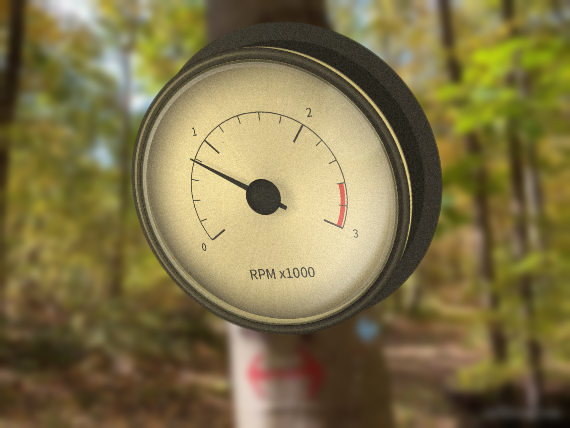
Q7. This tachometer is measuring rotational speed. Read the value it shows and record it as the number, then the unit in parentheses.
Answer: 800 (rpm)
